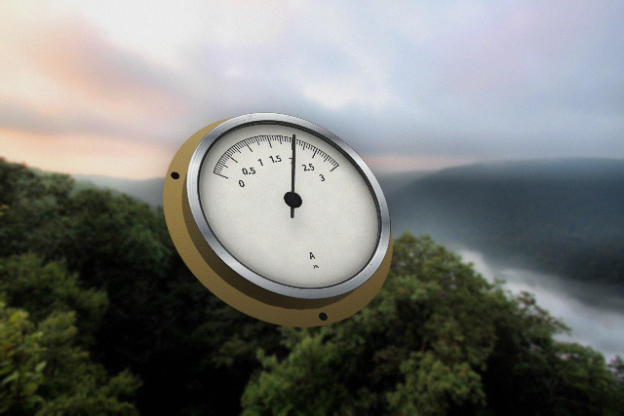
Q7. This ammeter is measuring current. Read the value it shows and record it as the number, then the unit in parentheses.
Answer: 2 (A)
